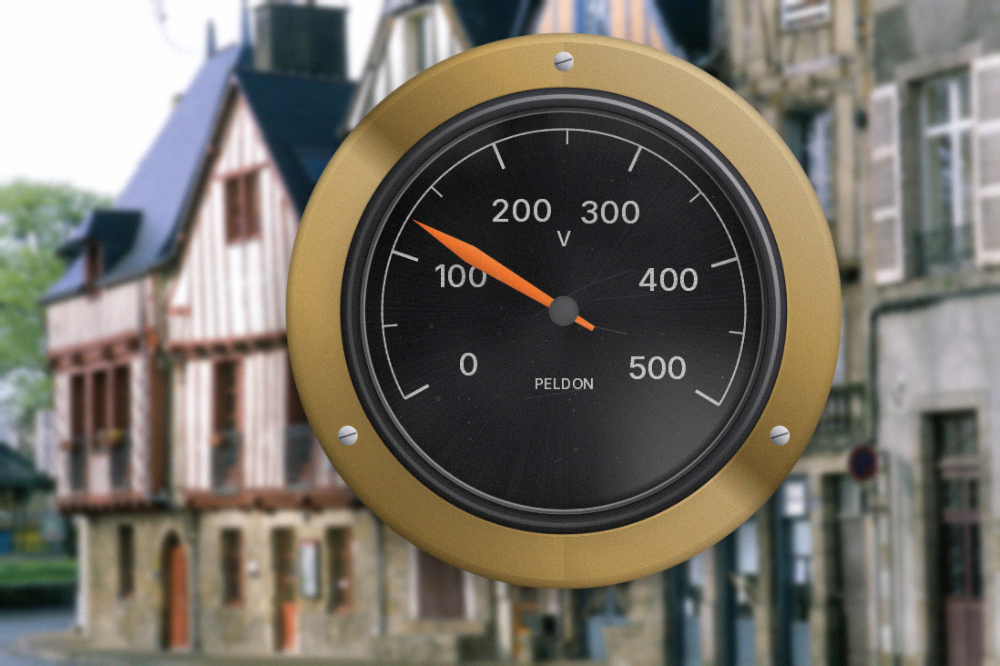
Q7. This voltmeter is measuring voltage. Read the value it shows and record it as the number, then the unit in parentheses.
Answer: 125 (V)
